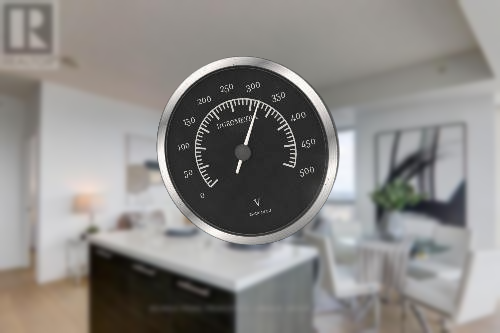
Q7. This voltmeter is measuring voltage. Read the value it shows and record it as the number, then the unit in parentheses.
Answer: 320 (V)
